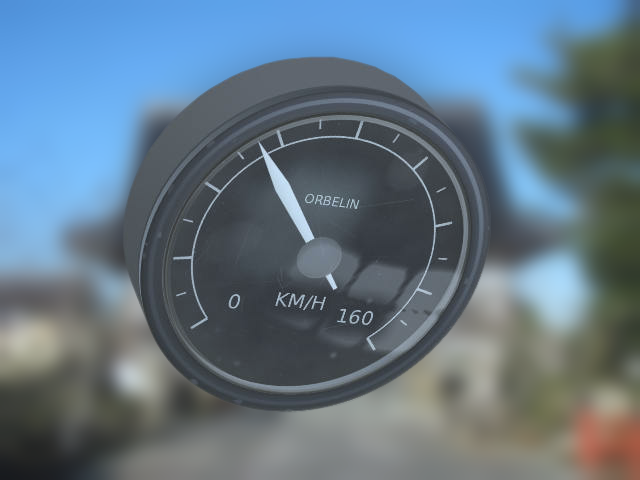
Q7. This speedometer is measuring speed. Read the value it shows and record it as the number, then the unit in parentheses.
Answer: 55 (km/h)
